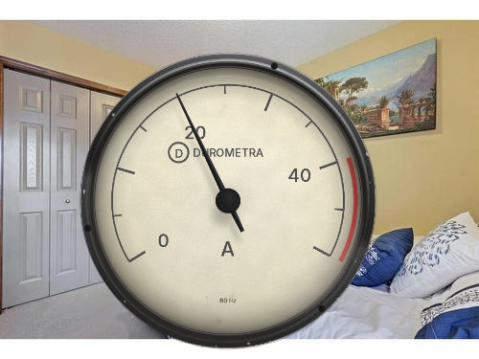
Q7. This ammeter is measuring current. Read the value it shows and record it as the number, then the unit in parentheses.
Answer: 20 (A)
